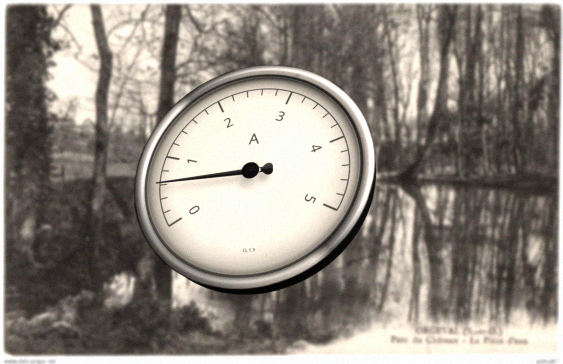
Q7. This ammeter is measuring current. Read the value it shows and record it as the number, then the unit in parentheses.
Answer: 0.6 (A)
